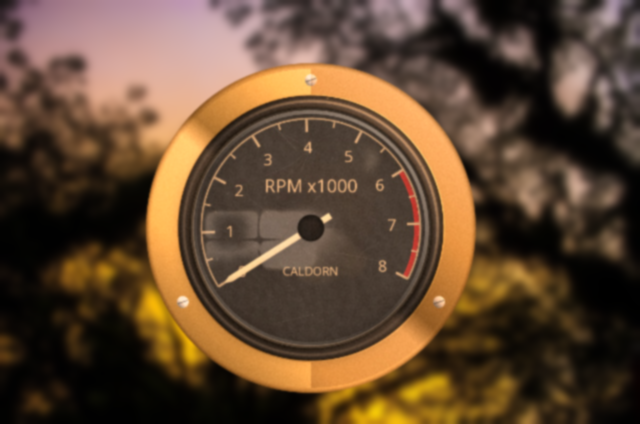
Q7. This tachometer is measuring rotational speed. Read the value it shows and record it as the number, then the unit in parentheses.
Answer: 0 (rpm)
